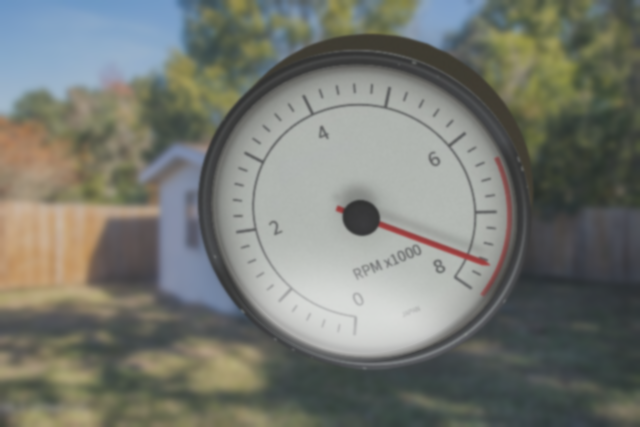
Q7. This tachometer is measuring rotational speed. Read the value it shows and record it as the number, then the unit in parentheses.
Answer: 7600 (rpm)
